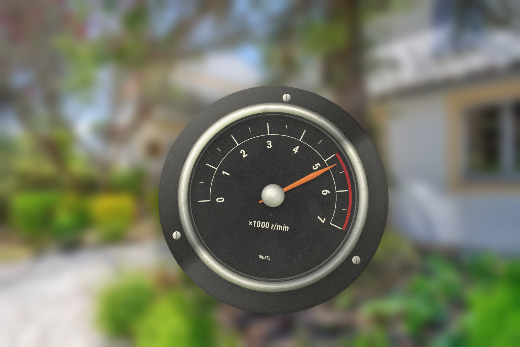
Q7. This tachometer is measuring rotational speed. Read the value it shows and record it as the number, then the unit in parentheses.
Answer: 5250 (rpm)
